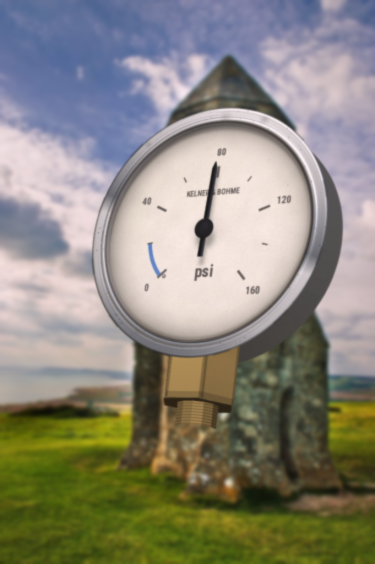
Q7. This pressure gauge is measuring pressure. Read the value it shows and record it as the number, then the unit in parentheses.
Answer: 80 (psi)
